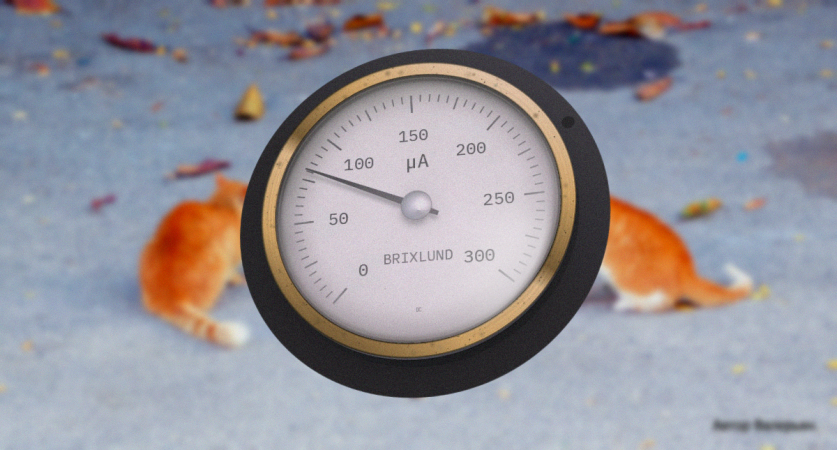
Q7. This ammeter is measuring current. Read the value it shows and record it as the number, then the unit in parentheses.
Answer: 80 (µA)
